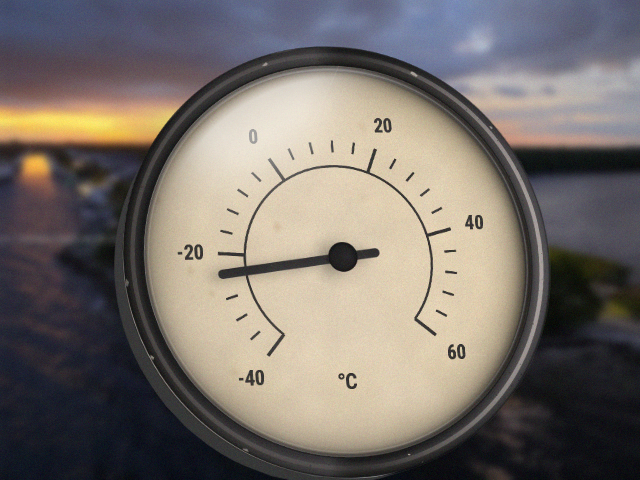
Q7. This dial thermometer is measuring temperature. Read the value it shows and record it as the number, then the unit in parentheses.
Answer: -24 (°C)
